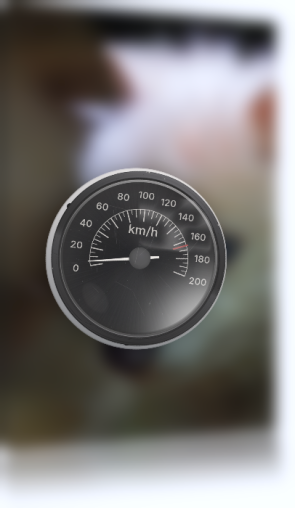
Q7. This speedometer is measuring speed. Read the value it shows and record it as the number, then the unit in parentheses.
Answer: 5 (km/h)
